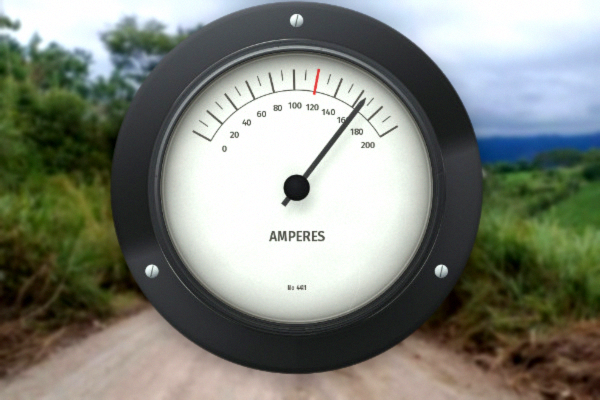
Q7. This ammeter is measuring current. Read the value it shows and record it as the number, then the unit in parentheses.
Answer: 165 (A)
